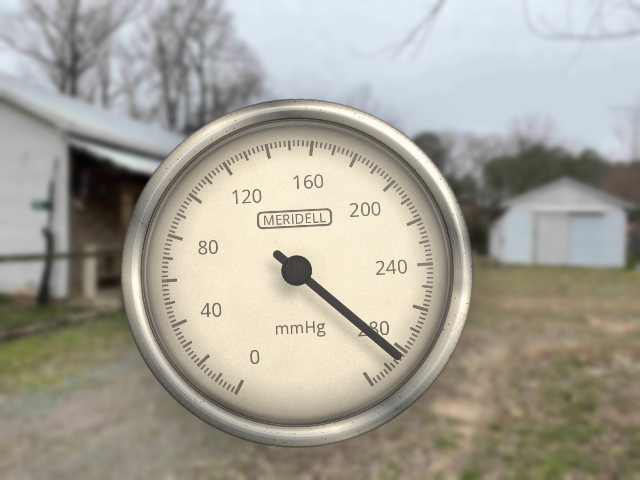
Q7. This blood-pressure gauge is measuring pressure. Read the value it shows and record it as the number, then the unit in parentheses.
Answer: 284 (mmHg)
